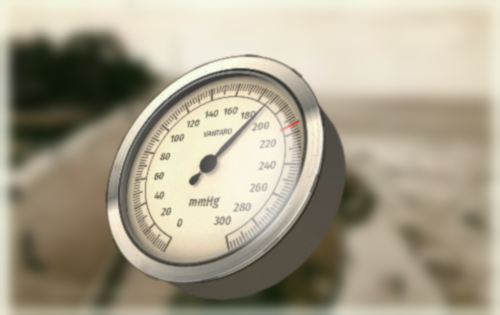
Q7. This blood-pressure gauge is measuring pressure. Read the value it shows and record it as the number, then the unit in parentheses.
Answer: 190 (mmHg)
